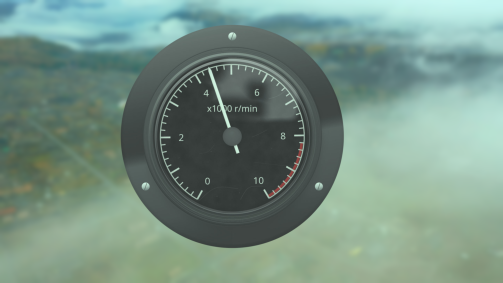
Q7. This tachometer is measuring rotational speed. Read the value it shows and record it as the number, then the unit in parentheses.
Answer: 4400 (rpm)
